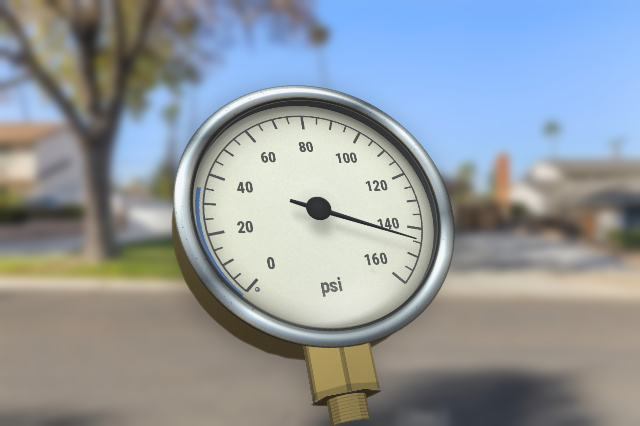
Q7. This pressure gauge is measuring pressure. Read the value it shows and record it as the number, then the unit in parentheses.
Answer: 145 (psi)
